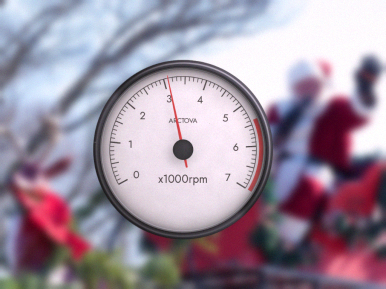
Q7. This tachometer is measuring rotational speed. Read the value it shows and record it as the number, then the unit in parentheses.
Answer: 3100 (rpm)
